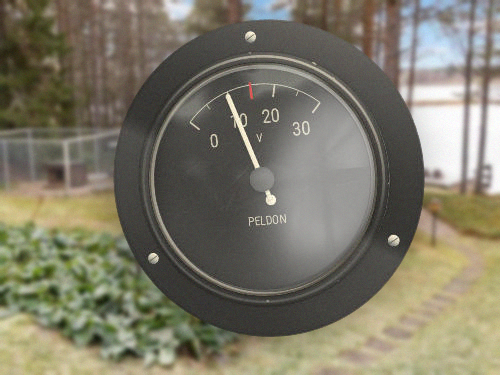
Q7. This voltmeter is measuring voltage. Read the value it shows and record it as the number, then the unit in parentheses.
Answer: 10 (V)
